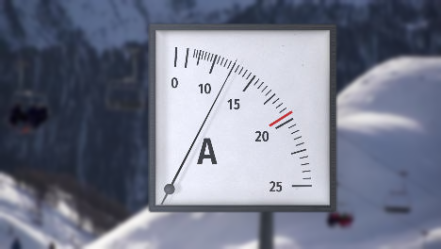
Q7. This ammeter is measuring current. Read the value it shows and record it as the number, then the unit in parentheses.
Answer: 12.5 (A)
